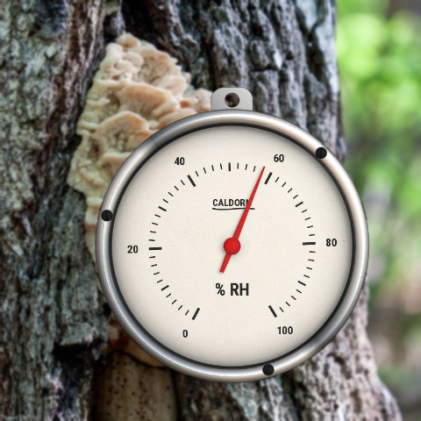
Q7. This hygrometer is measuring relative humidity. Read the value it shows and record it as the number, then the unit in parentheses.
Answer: 58 (%)
